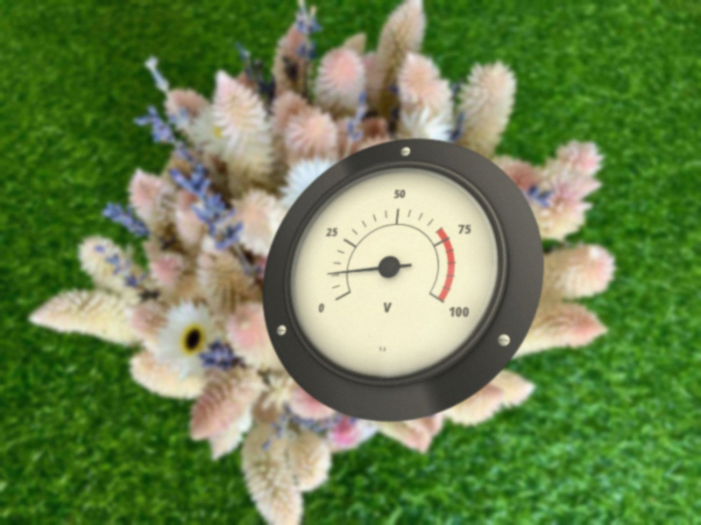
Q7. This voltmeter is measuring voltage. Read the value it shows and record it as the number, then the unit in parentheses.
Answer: 10 (V)
